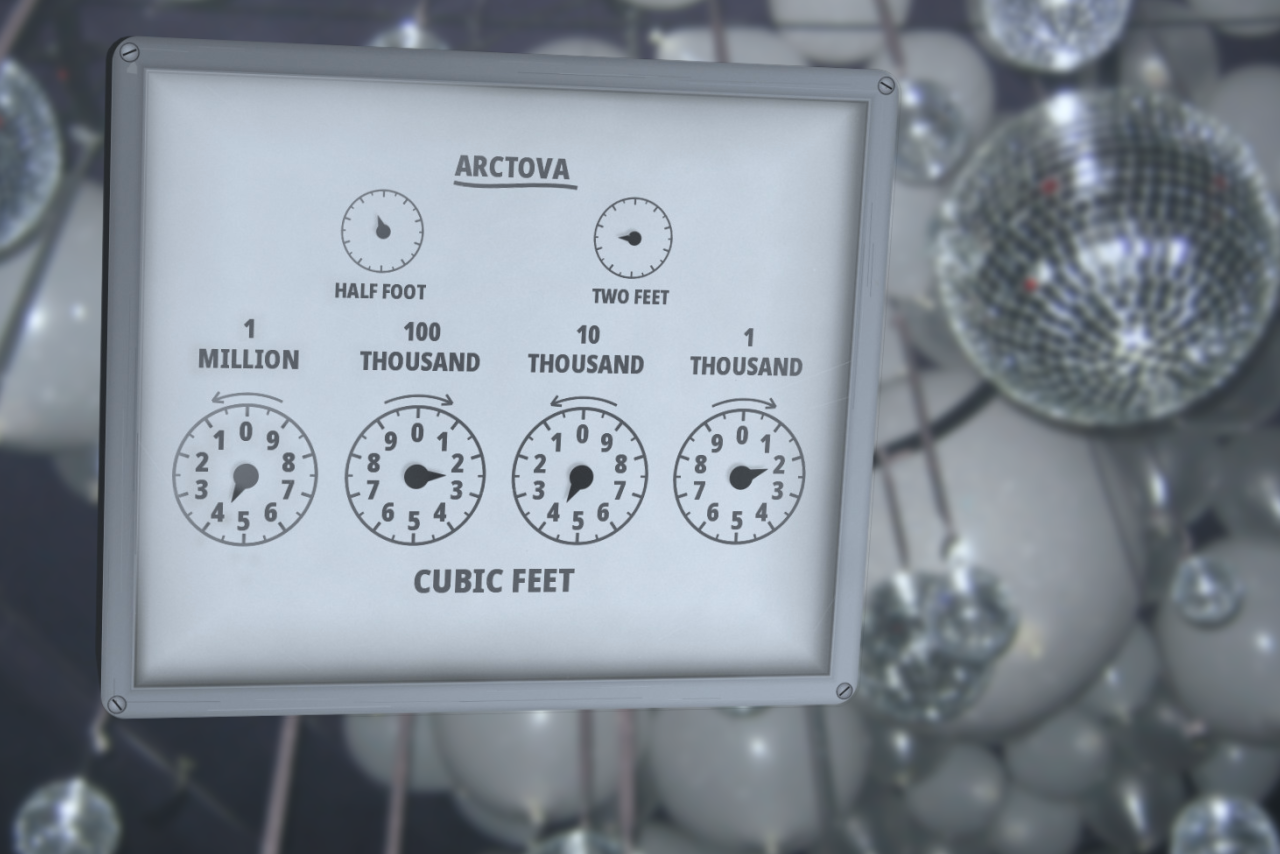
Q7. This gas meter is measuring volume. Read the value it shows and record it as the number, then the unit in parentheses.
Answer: 424200 (ft³)
